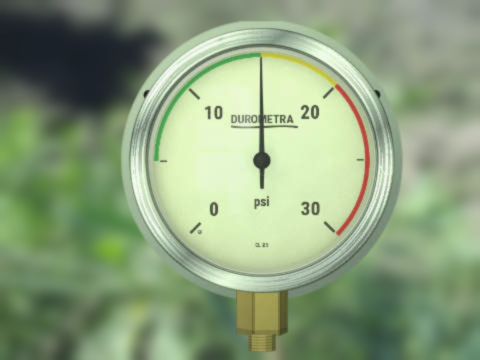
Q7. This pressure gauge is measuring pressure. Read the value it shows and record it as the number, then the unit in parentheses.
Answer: 15 (psi)
